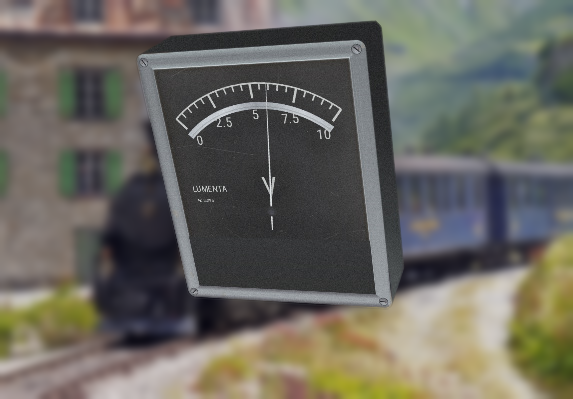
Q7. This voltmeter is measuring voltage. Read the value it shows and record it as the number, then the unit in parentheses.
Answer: 6 (V)
